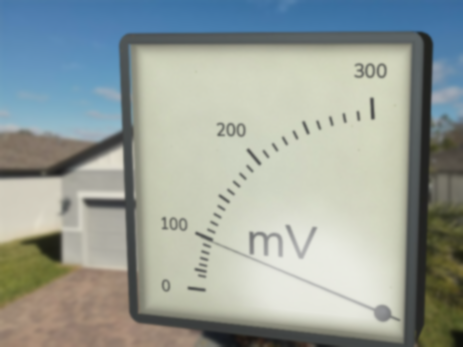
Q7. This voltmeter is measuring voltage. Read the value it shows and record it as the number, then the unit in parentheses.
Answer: 100 (mV)
